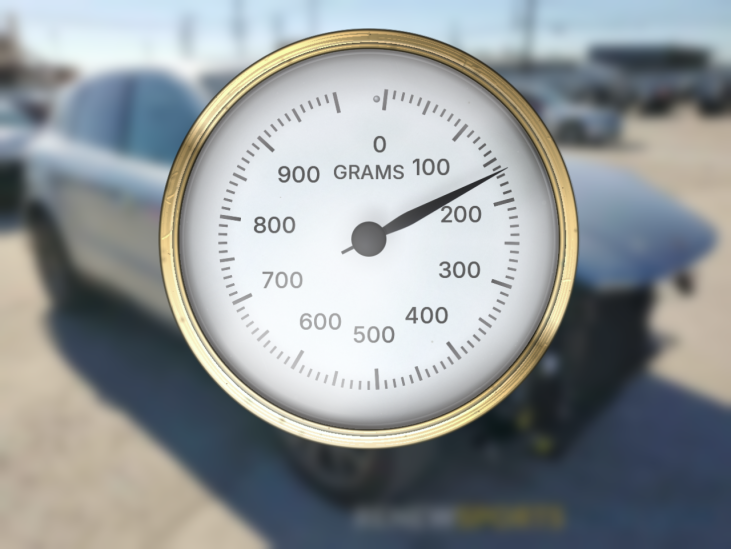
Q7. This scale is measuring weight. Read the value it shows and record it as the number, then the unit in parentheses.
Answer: 165 (g)
